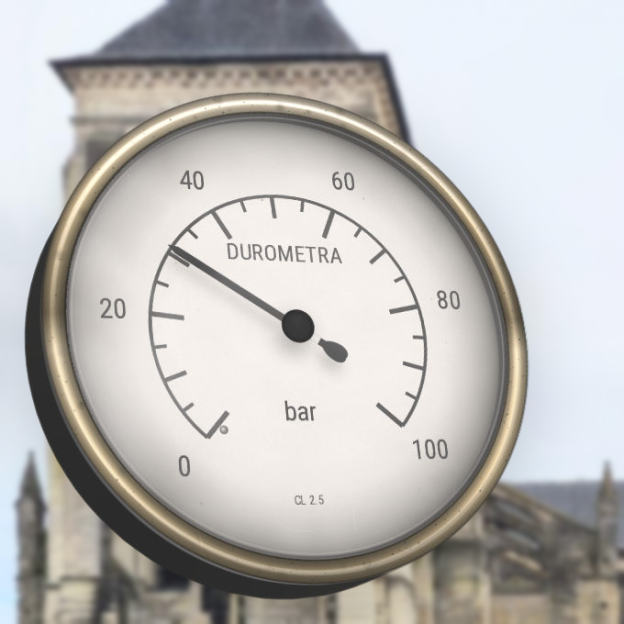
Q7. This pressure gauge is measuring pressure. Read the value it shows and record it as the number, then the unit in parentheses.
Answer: 30 (bar)
